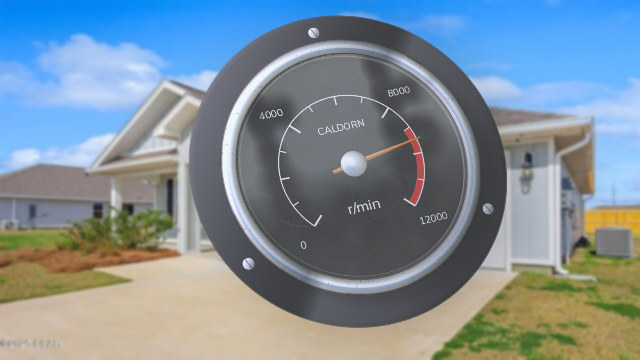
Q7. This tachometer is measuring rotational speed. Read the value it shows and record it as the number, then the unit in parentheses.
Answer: 9500 (rpm)
